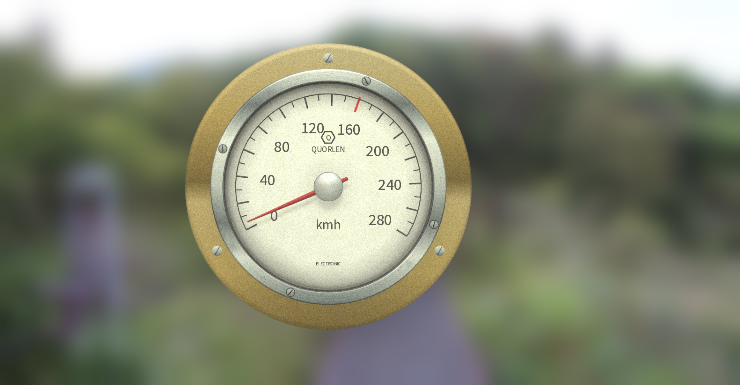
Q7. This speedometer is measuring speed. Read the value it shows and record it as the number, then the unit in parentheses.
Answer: 5 (km/h)
